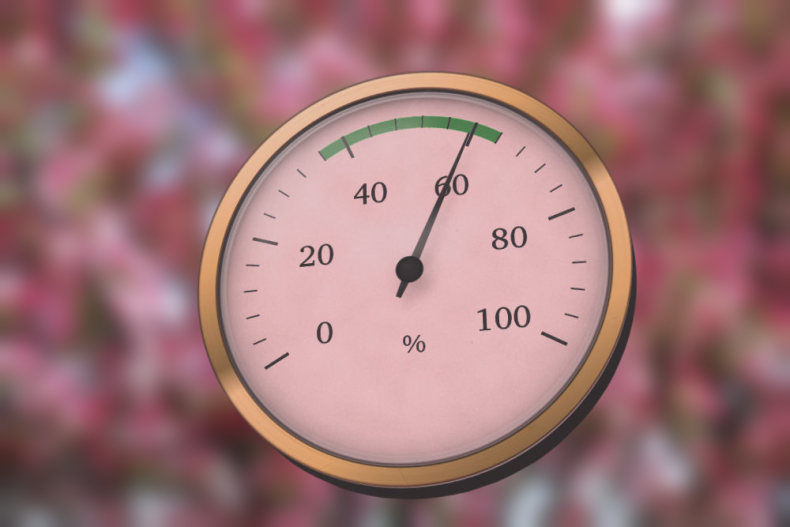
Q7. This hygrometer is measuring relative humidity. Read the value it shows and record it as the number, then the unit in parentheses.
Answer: 60 (%)
